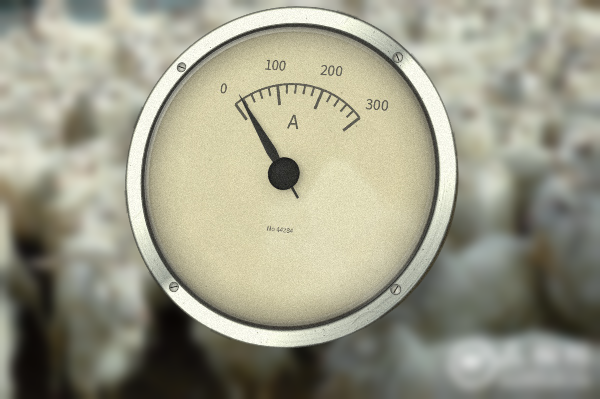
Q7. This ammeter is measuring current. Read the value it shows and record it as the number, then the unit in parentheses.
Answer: 20 (A)
